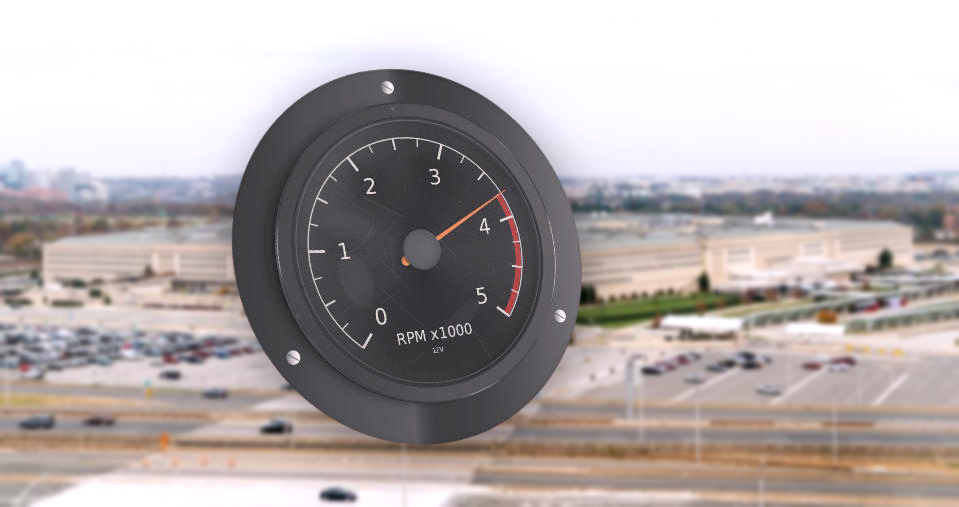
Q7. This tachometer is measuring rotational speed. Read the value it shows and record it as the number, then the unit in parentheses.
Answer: 3750 (rpm)
